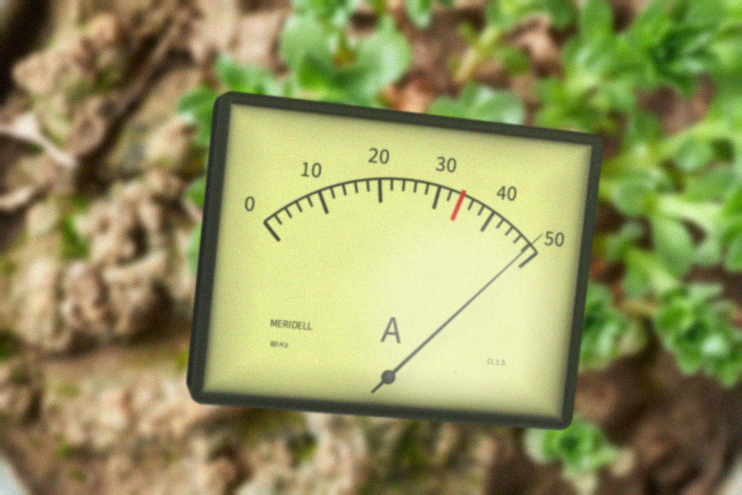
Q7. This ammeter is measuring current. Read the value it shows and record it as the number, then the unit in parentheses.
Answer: 48 (A)
